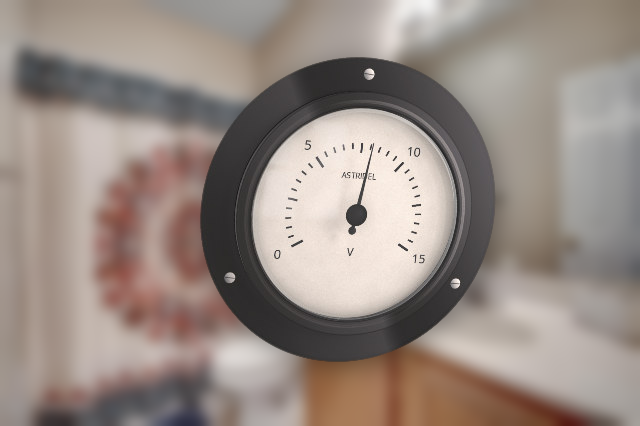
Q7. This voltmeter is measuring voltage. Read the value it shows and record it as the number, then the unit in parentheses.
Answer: 8 (V)
